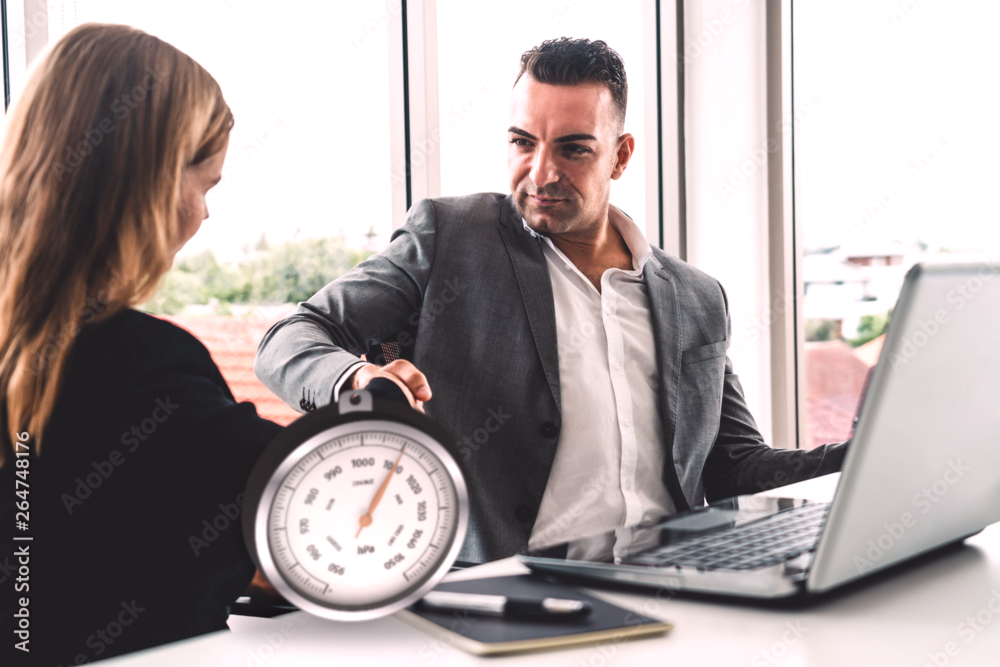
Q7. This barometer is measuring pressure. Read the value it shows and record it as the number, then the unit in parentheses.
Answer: 1010 (hPa)
